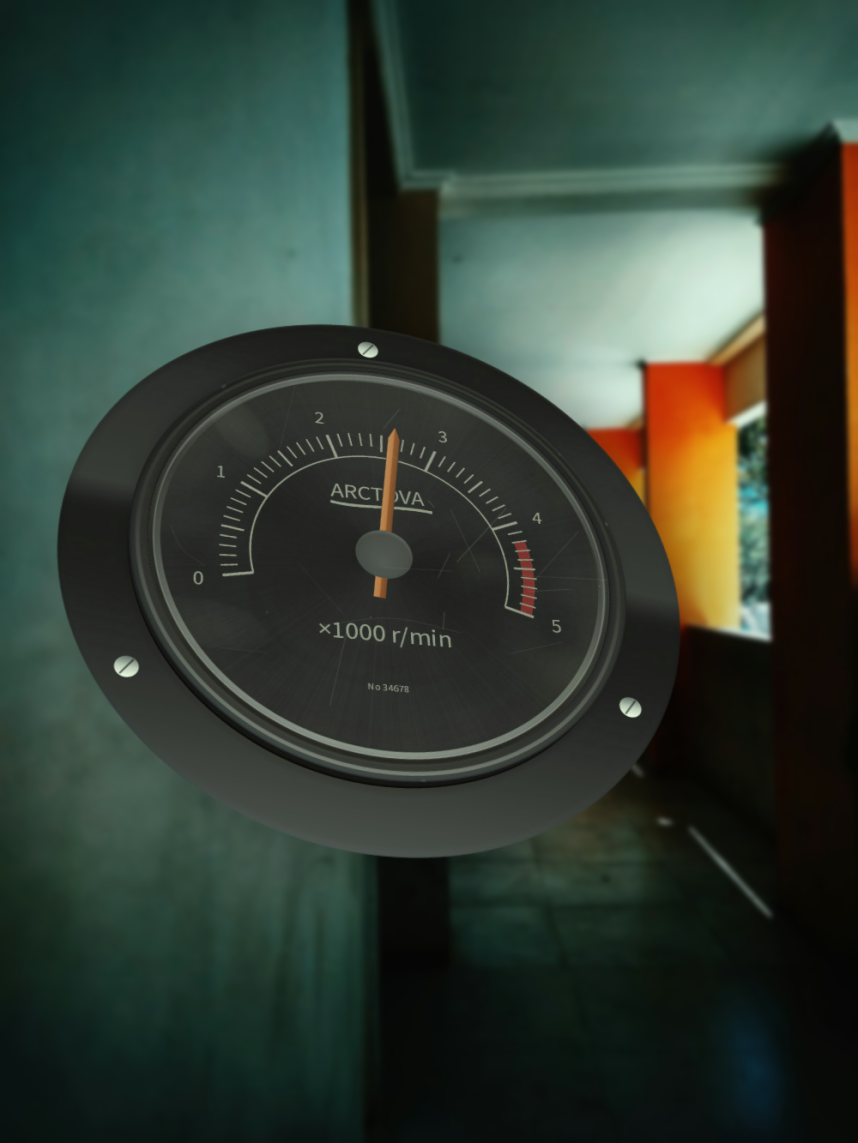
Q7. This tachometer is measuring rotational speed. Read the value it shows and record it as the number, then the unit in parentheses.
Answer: 2600 (rpm)
